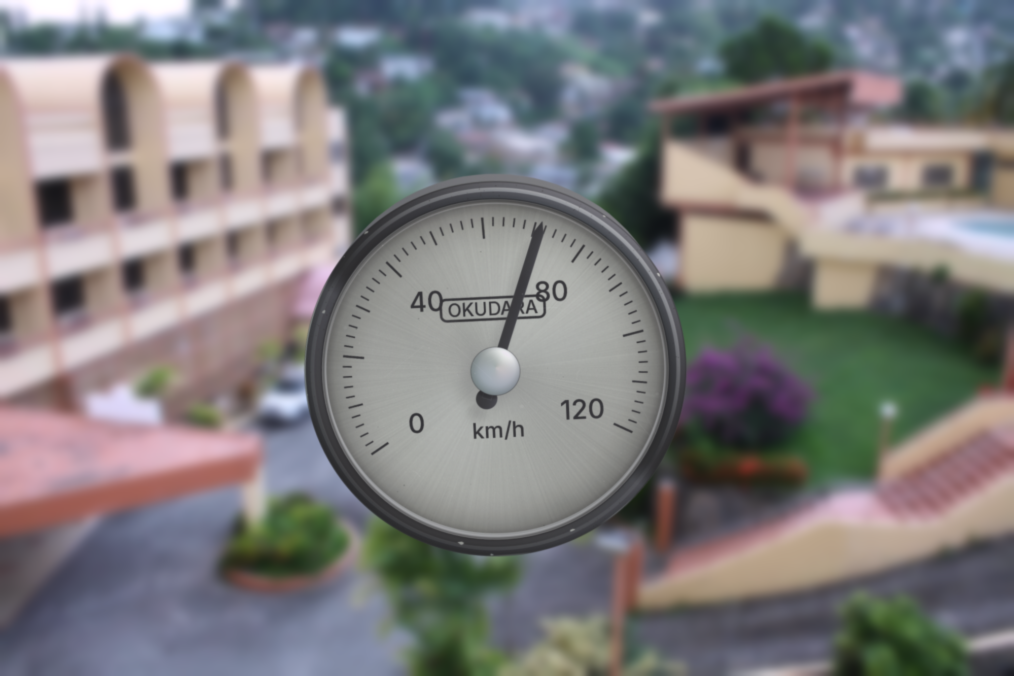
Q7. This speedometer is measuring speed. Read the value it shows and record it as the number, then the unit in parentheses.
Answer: 71 (km/h)
